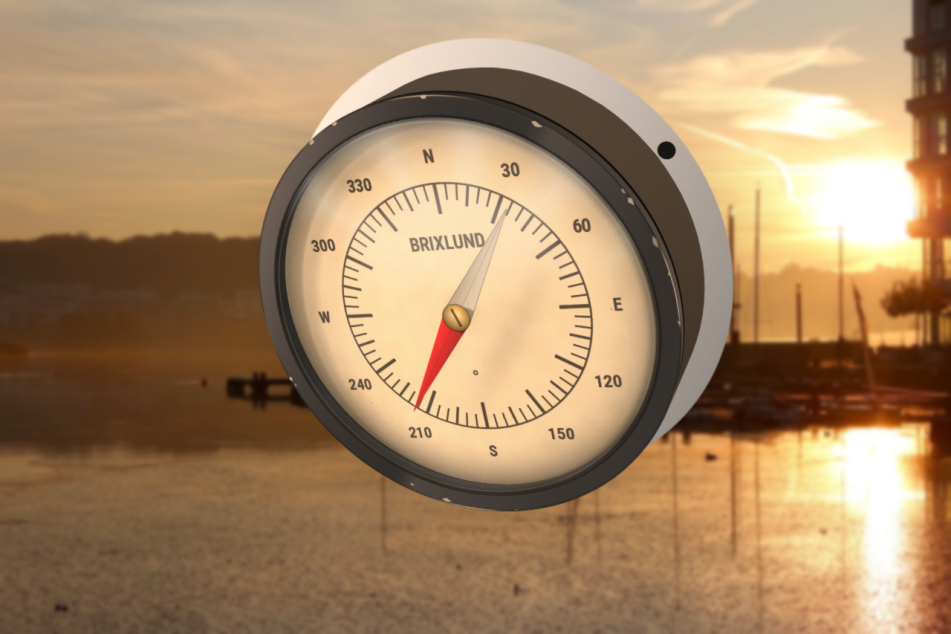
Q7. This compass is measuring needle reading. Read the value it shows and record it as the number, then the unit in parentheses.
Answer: 215 (°)
